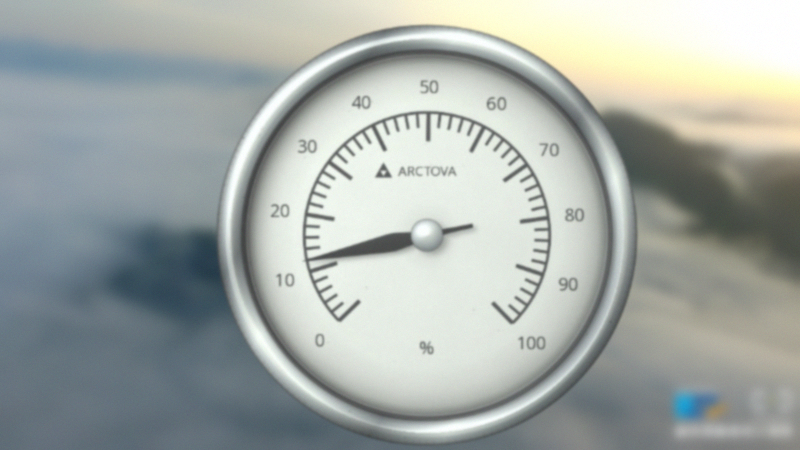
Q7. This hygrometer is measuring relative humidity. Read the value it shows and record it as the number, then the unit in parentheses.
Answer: 12 (%)
